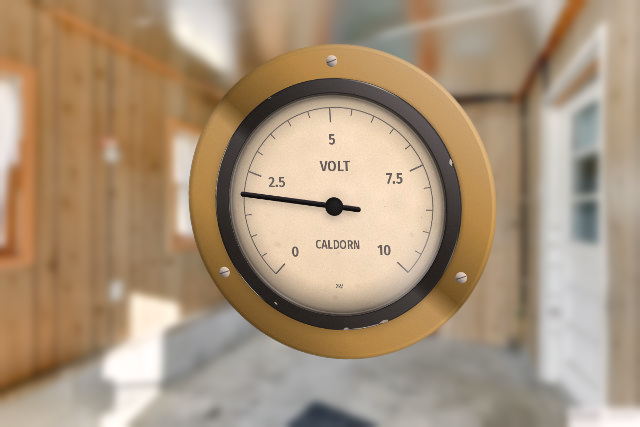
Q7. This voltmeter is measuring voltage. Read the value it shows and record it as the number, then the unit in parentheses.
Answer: 2 (V)
